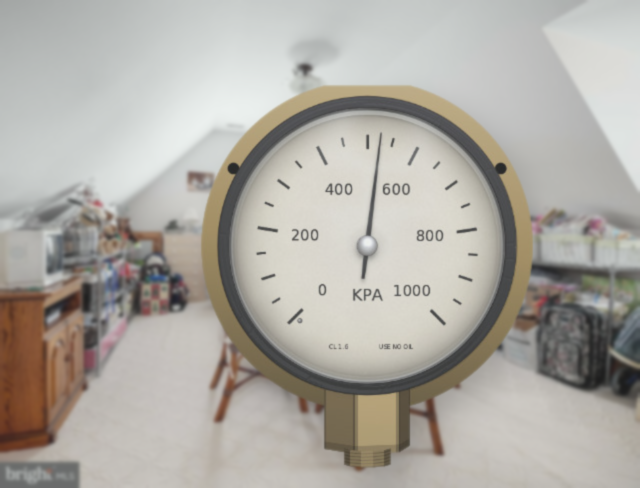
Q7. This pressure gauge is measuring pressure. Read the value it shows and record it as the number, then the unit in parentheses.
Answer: 525 (kPa)
